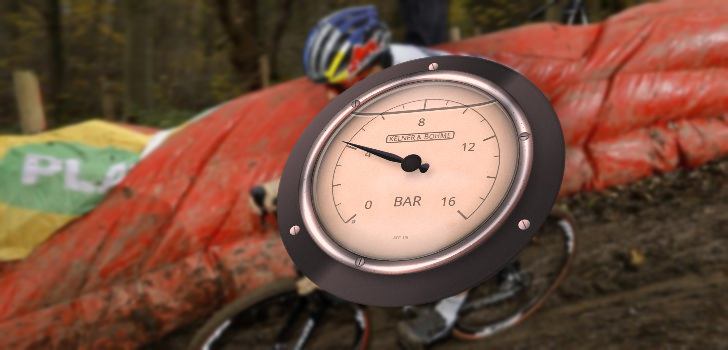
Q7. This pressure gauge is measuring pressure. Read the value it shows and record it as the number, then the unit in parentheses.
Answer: 4 (bar)
